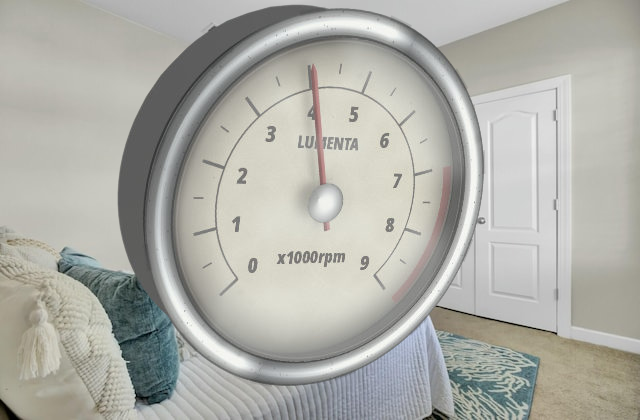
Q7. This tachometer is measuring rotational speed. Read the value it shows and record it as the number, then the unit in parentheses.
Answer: 4000 (rpm)
